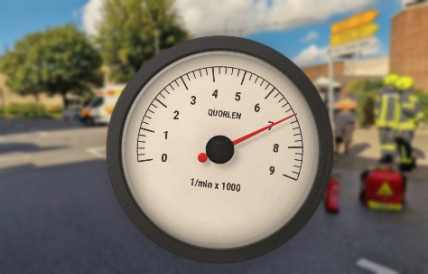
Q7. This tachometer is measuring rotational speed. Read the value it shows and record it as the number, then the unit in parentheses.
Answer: 7000 (rpm)
